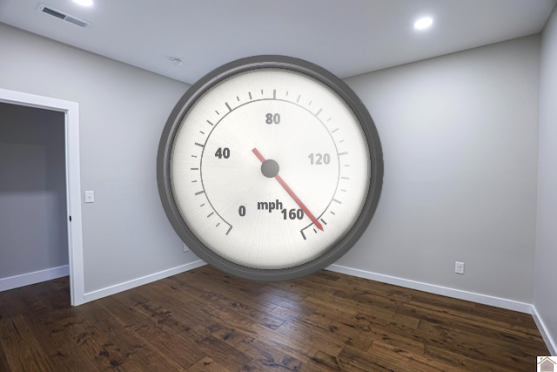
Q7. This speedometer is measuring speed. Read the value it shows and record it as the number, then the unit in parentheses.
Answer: 152.5 (mph)
